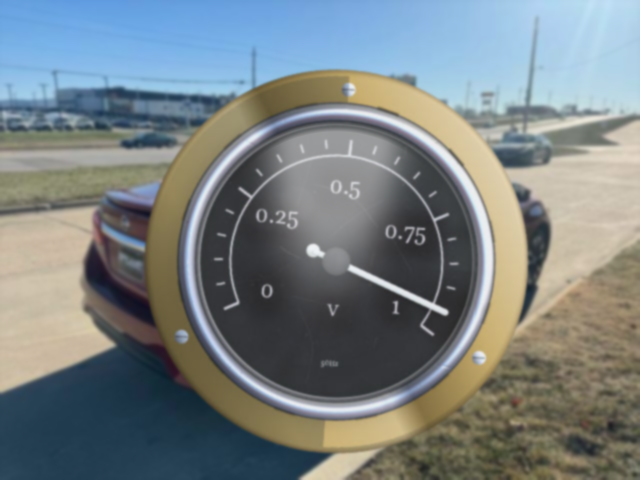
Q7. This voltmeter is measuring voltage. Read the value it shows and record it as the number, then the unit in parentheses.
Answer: 0.95 (V)
